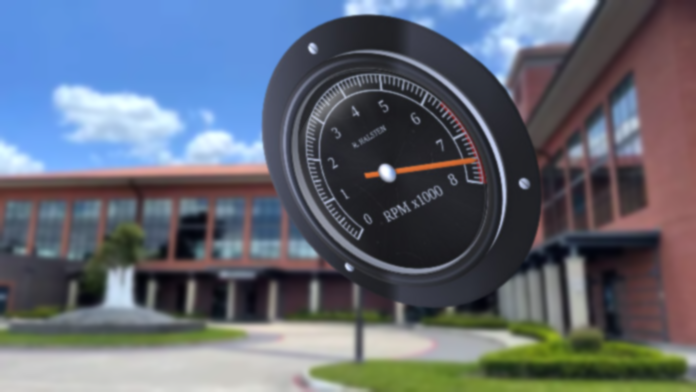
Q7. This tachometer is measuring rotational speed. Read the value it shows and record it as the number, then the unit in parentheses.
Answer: 7500 (rpm)
